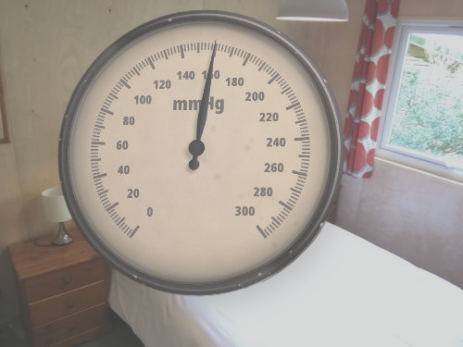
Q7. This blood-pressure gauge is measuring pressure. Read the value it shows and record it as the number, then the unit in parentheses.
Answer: 160 (mmHg)
